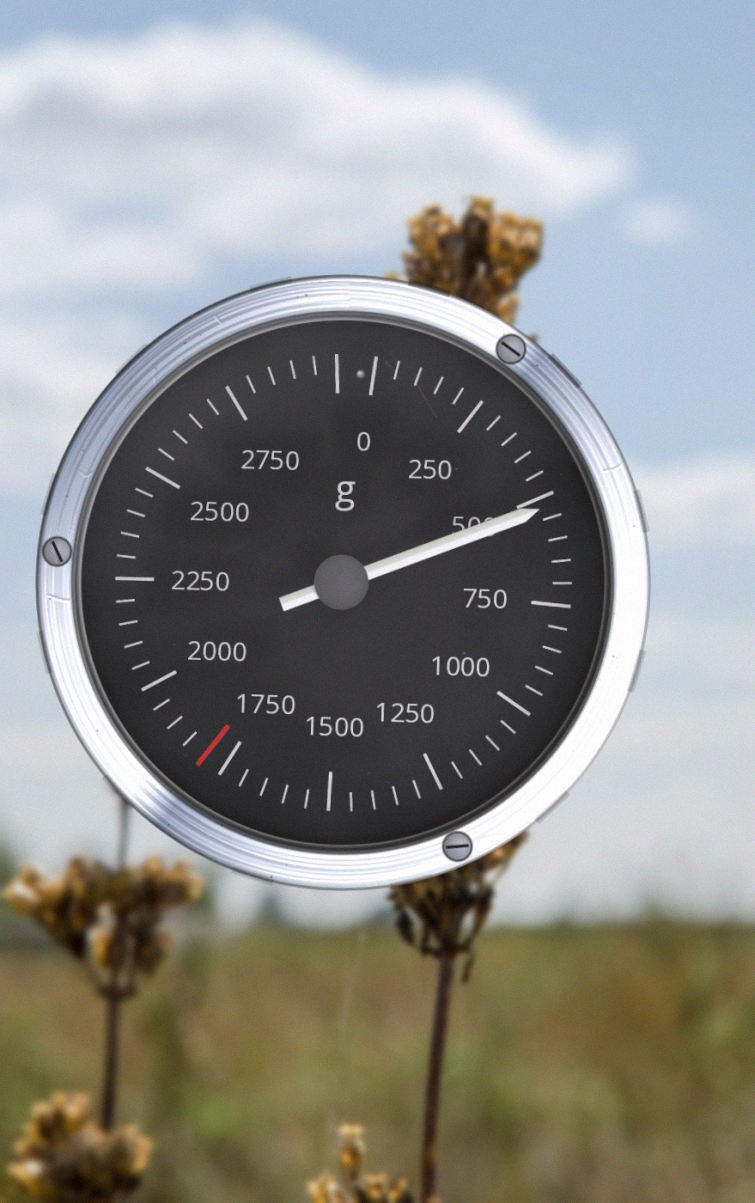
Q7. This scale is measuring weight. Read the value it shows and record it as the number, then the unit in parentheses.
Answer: 525 (g)
